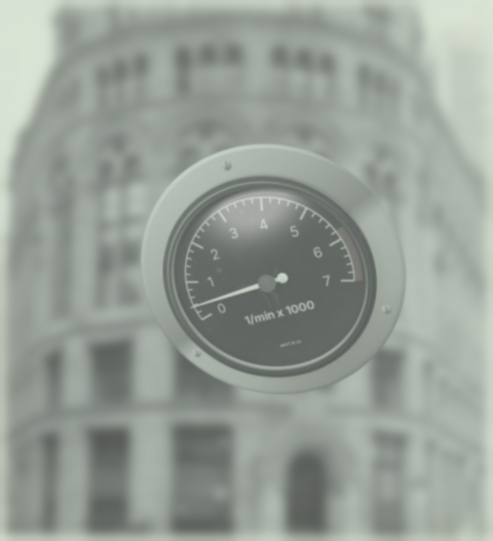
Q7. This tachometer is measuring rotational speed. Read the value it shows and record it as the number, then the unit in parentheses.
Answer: 400 (rpm)
